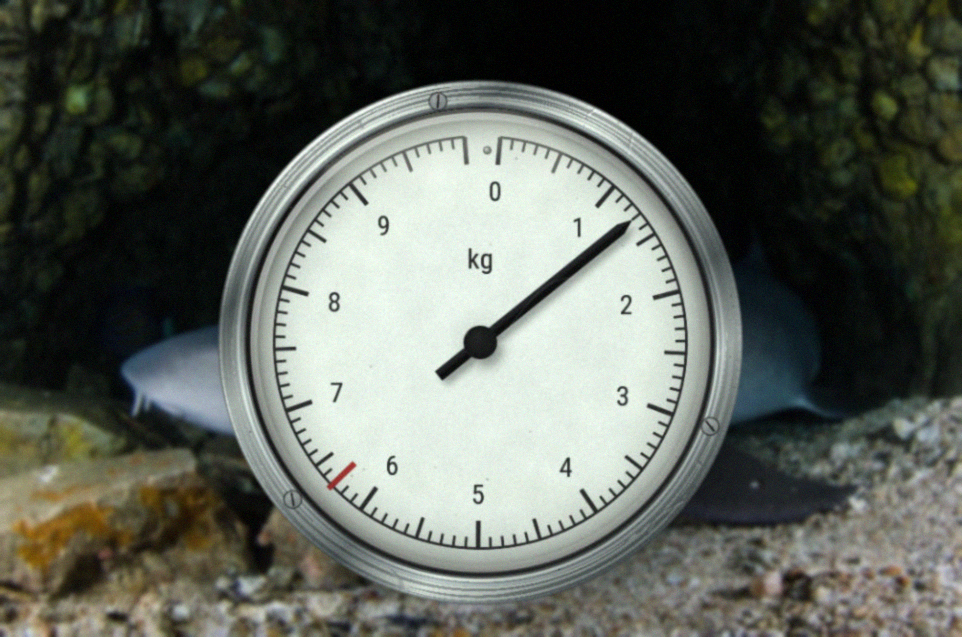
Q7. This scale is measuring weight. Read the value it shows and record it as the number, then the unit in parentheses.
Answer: 1.3 (kg)
